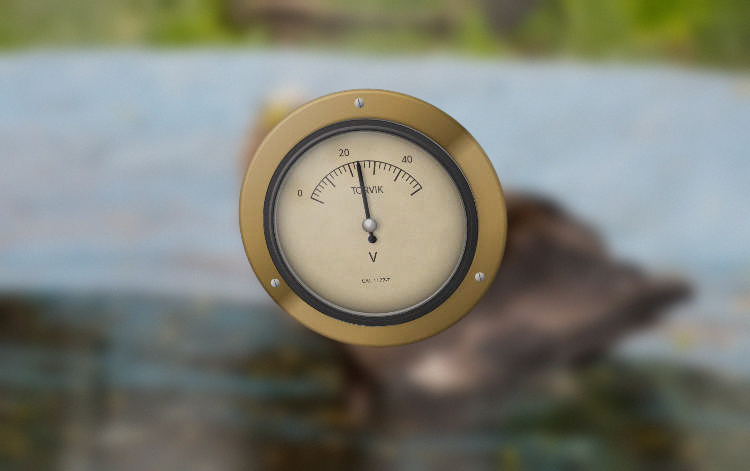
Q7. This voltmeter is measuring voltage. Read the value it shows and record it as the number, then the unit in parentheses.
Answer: 24 (V)
